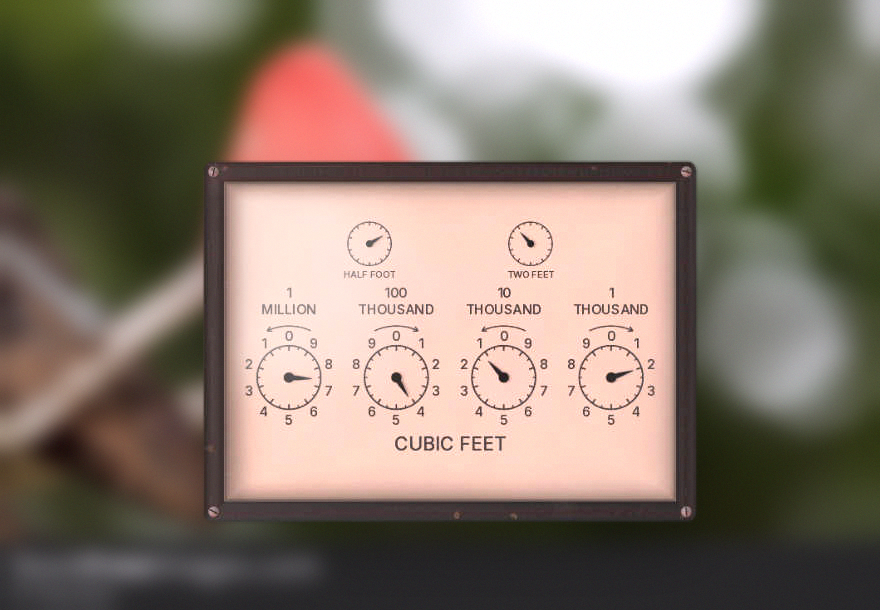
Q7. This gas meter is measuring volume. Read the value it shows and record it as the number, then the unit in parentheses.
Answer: 741200 (ft³)
